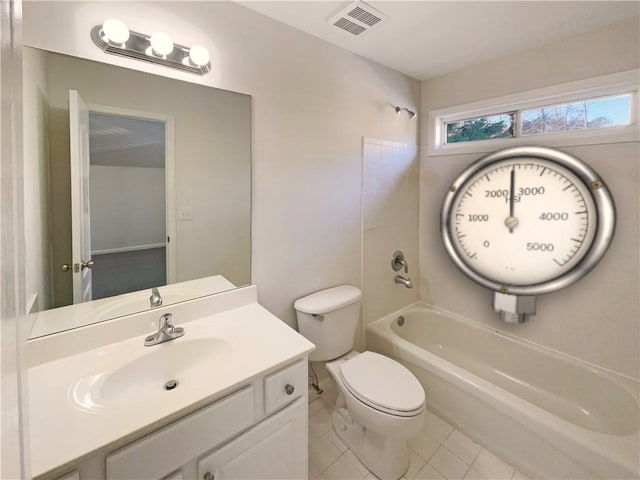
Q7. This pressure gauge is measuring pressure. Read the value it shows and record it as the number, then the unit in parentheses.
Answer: 2500 (psi)
